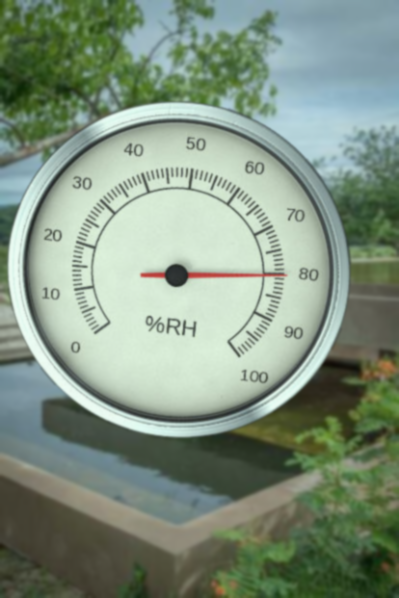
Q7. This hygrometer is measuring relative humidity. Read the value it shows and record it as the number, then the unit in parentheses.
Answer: 80 (%)
